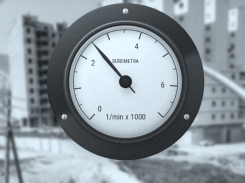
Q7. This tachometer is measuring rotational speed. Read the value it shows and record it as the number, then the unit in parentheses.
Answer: 2500 (rpm)
